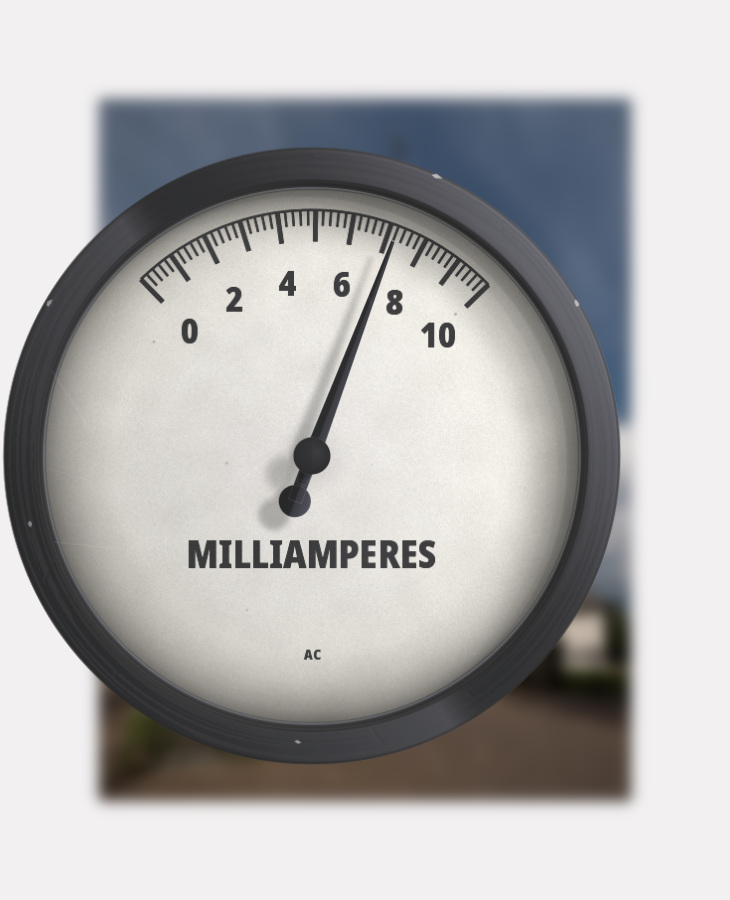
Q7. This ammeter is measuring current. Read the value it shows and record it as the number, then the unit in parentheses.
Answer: 7.2 (mA)
